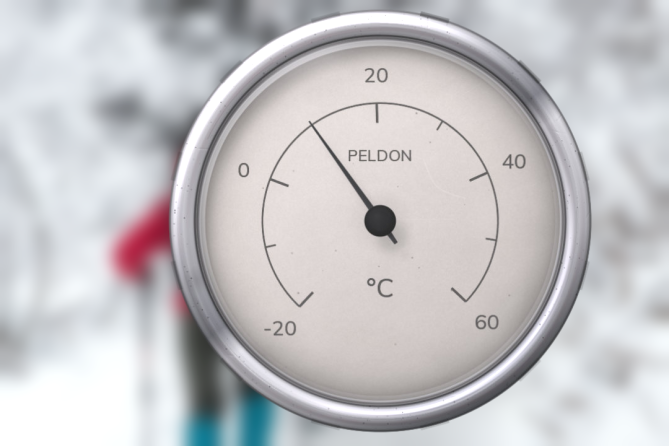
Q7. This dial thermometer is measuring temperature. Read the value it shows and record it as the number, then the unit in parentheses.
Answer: 10 (°C)
